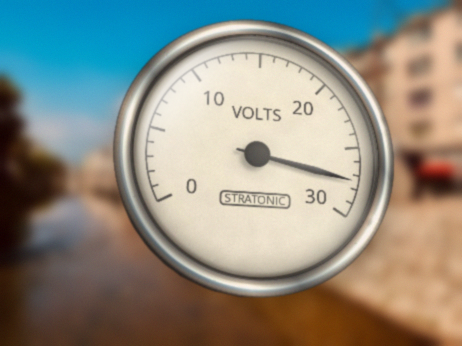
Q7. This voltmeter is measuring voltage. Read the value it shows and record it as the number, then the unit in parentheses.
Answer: 27.5 (V)
